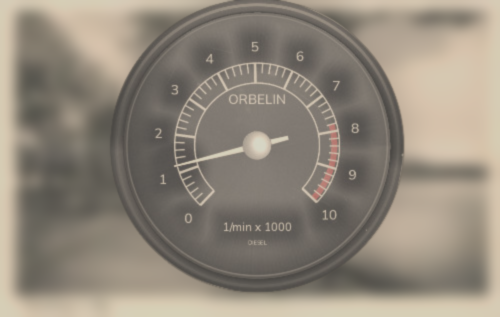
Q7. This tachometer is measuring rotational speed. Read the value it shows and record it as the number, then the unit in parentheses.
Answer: 1200 (rpm)
